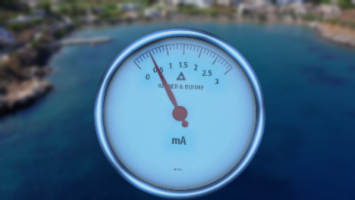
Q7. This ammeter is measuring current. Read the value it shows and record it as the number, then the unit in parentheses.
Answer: 0.5 (mA)
